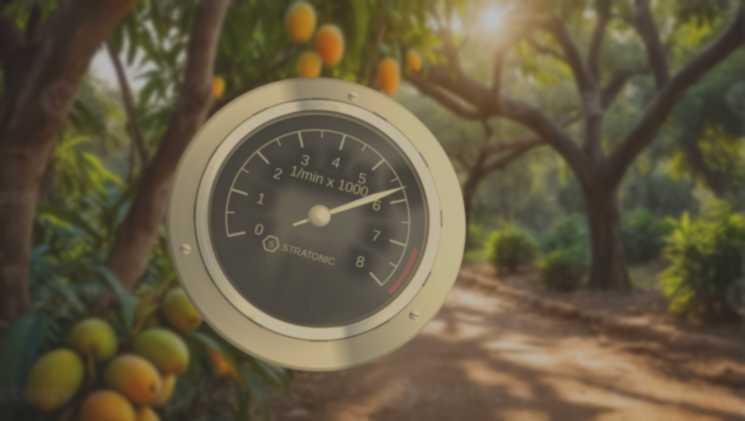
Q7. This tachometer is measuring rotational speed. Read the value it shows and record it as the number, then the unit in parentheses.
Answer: 5750 (rpm)
